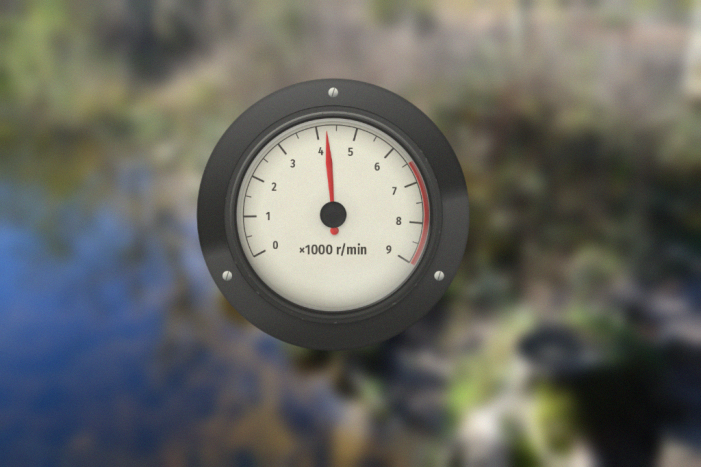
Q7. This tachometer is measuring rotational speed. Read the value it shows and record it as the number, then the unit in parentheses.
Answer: 4250 (rpm)
